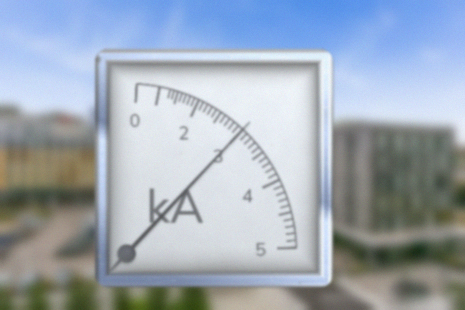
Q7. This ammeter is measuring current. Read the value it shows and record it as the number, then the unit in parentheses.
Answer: 3 (kA)
